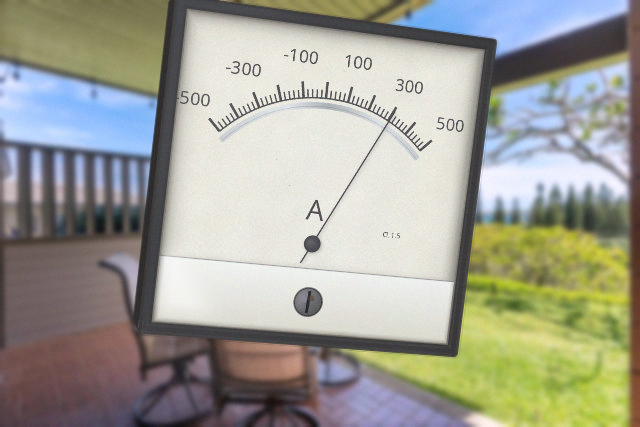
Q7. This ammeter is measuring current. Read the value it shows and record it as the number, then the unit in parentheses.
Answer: 300 (A)
